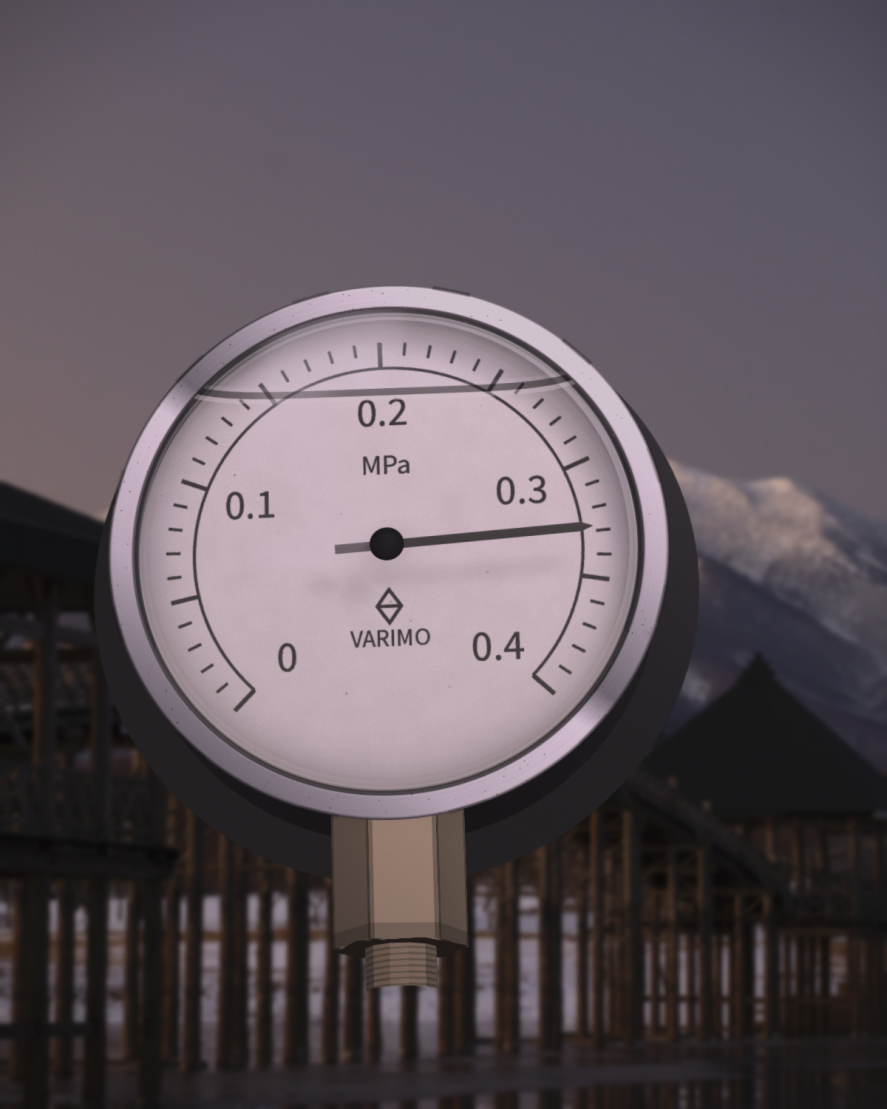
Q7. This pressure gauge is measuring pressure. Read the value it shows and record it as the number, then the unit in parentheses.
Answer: 0.33 (MPa)
